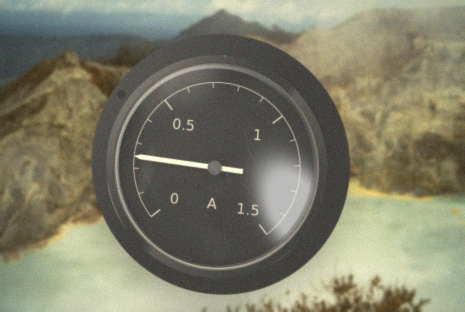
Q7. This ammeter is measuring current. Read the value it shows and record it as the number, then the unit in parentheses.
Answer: 0.25 (A)
